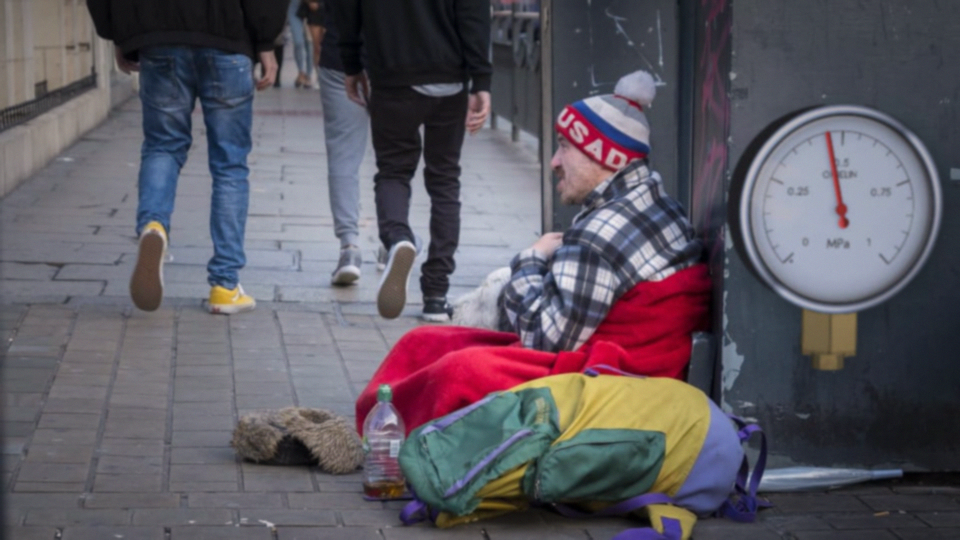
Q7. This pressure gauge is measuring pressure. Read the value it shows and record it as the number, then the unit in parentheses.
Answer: 0.45 (MPa)
